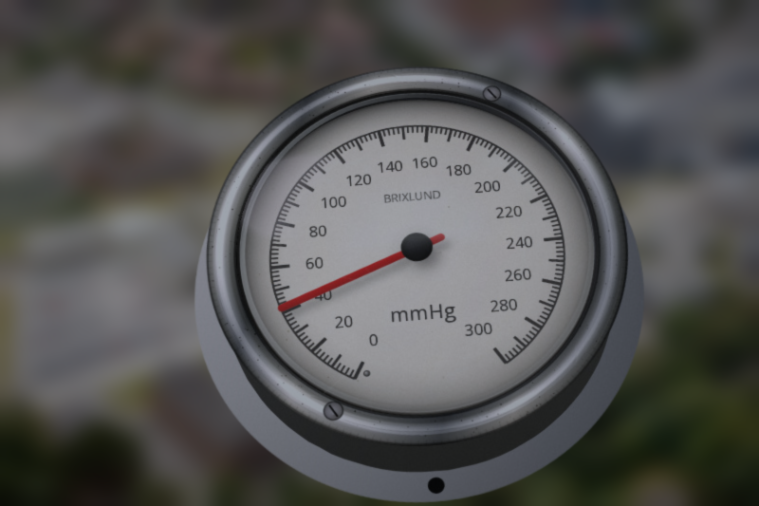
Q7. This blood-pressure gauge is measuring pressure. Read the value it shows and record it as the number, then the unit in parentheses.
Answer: 40 (mmHg)
